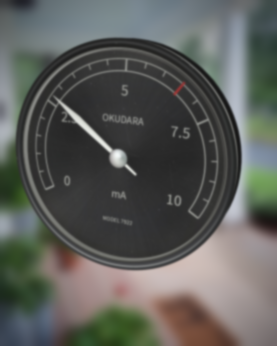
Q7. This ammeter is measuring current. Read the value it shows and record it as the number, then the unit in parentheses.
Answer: 2.75 (mA)
